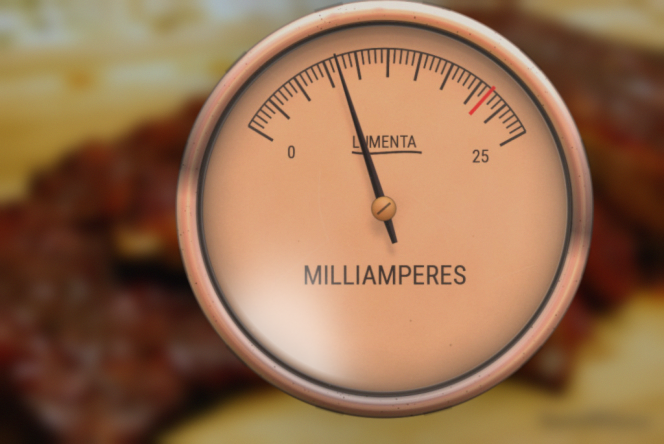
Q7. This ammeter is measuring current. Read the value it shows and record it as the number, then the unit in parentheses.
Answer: 8.5 (mA)
